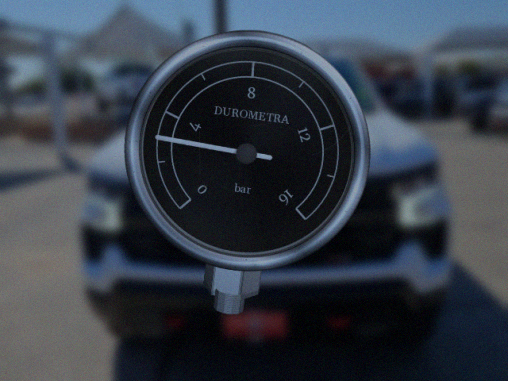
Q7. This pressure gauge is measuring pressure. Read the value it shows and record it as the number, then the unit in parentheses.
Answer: 3 (bar)
